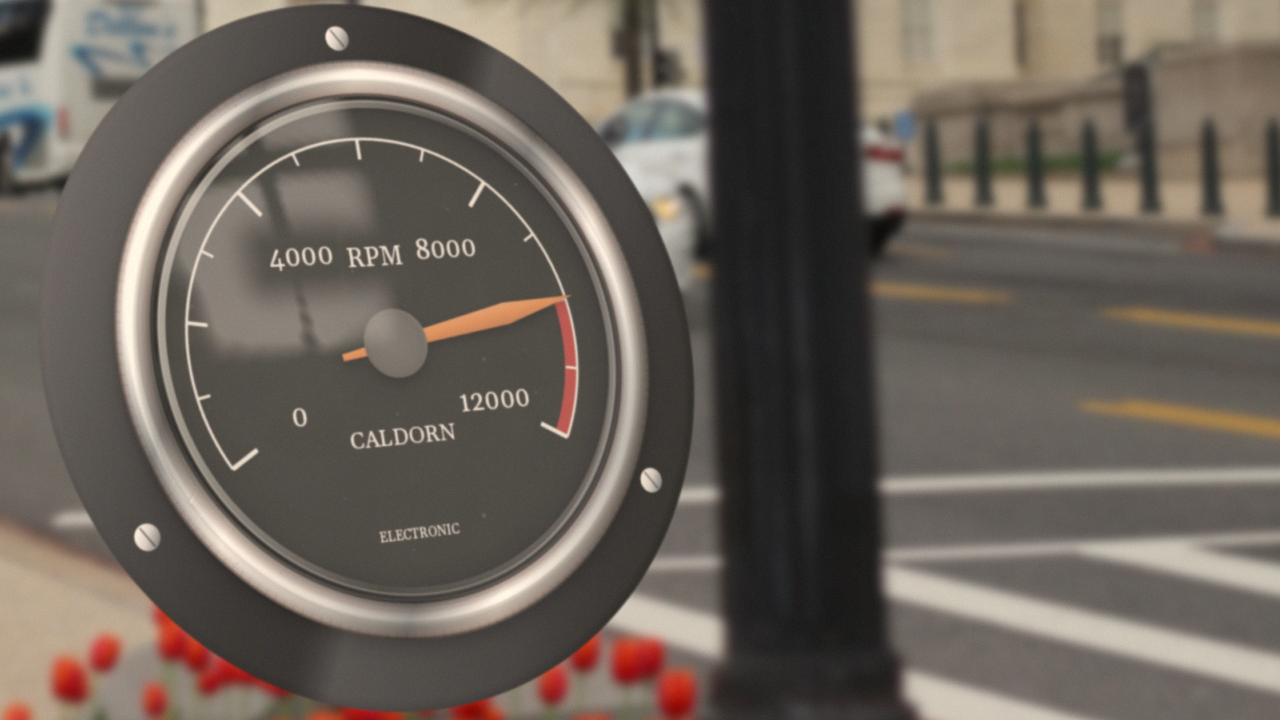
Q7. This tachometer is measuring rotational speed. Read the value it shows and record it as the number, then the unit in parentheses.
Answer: 10000 (rpm)
